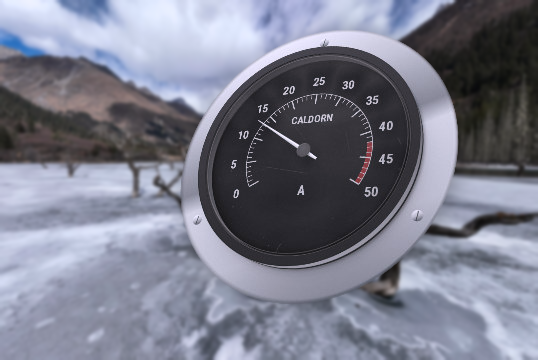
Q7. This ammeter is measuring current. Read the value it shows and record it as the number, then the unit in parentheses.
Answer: 13 (A)
